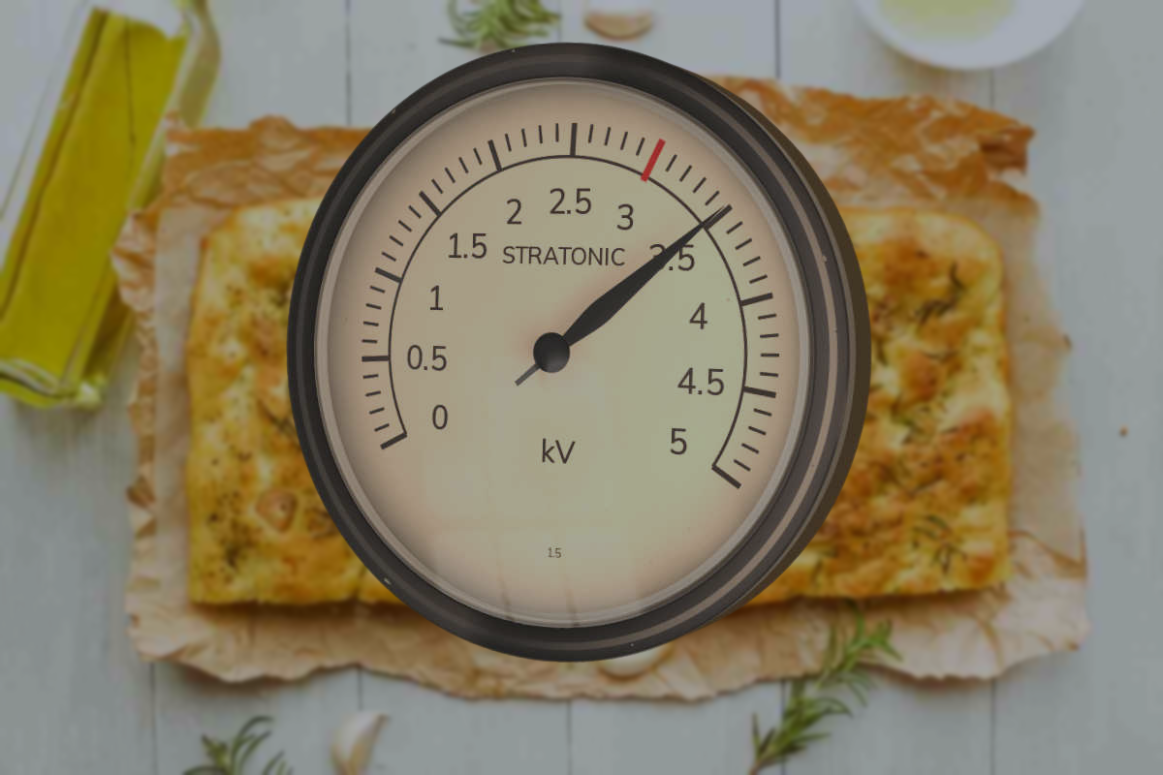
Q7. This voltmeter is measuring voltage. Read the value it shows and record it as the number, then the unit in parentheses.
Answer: 3.5 (kV)
